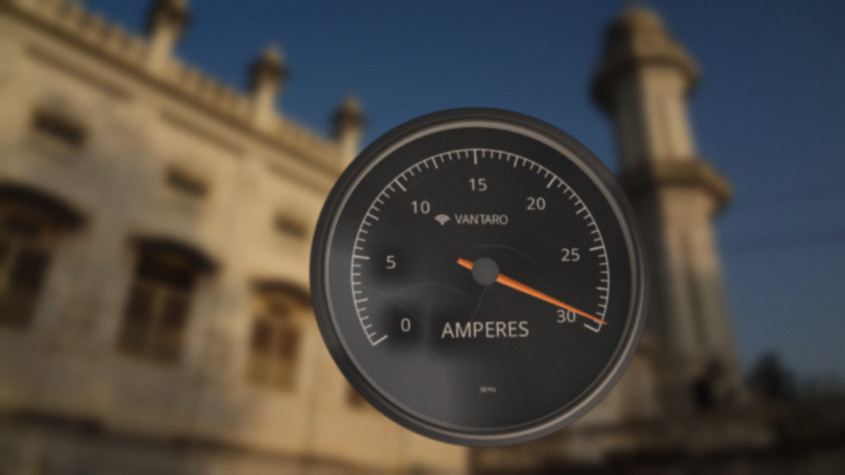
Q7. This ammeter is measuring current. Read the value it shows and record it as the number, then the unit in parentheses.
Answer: 29.5 (A)
